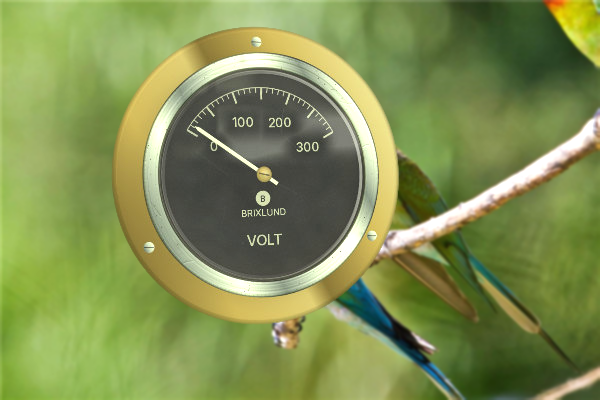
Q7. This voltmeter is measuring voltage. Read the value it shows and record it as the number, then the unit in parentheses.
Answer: 10 (V)
